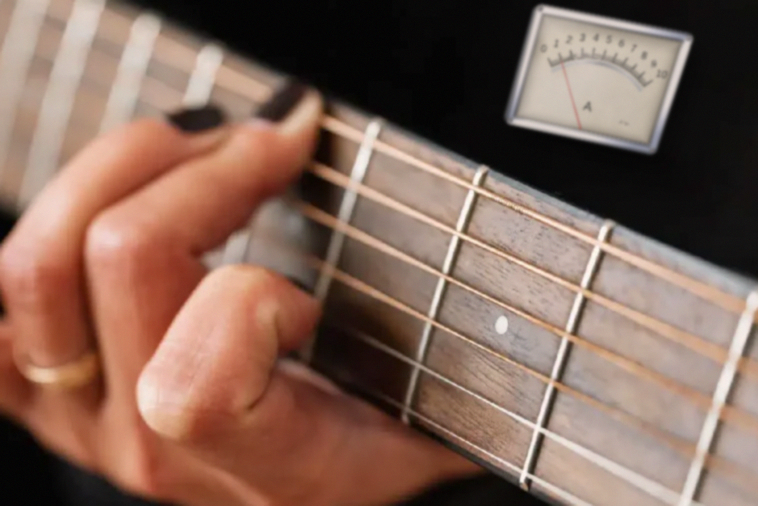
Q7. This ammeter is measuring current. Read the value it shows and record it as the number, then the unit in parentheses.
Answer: 1 (A)
